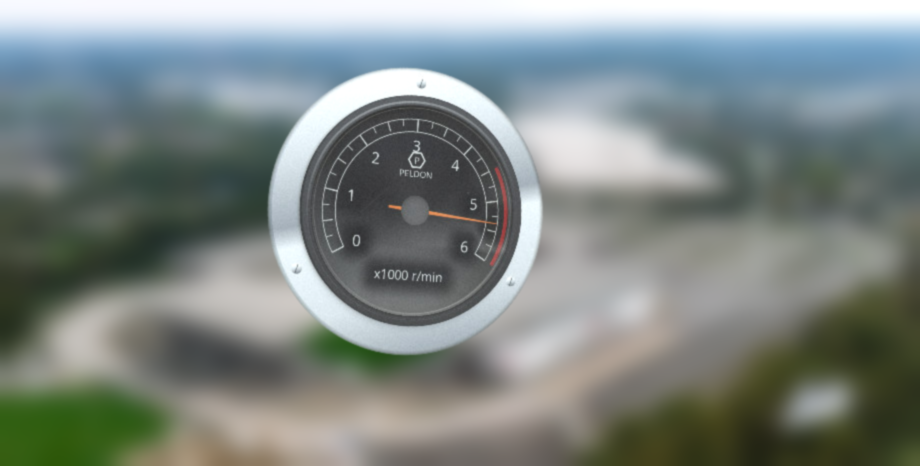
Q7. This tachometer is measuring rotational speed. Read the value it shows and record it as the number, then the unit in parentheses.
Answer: 5375 (rpm)
